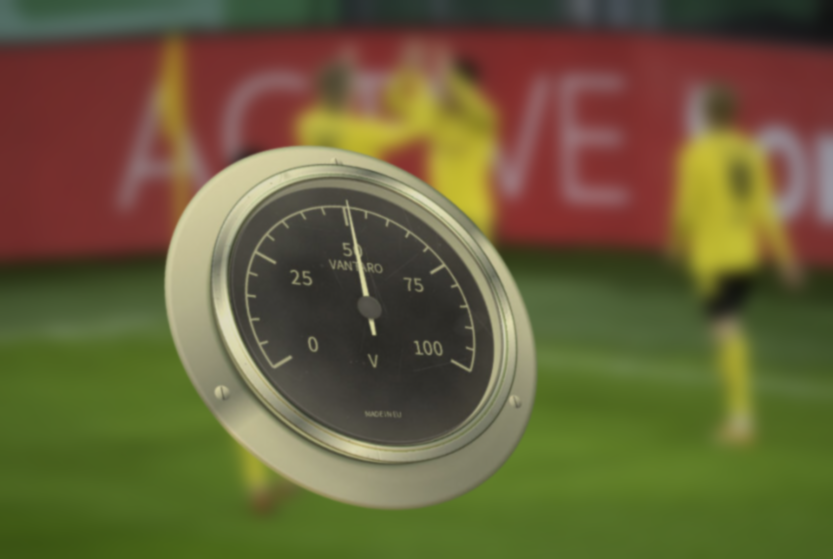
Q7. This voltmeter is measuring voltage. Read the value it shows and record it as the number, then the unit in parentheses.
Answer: 50 (V)
